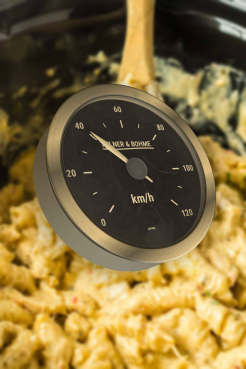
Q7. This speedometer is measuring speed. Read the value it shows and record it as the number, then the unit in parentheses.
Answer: 40 (km/h)
